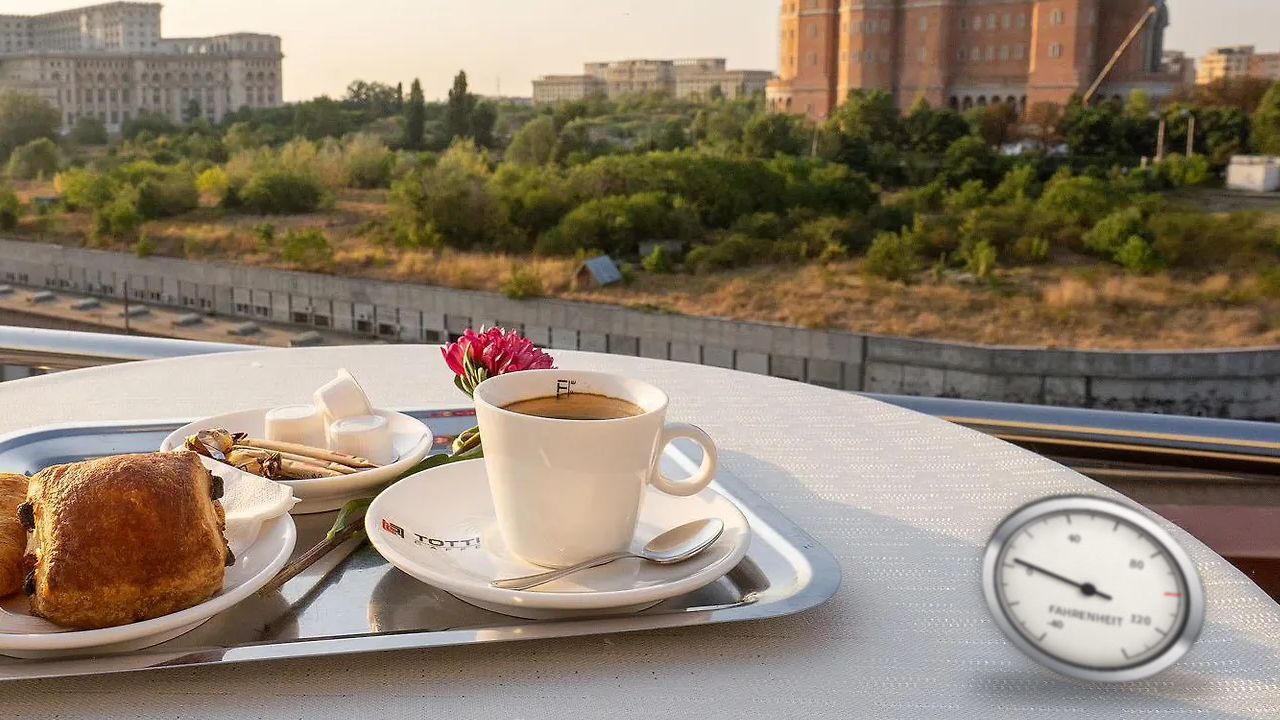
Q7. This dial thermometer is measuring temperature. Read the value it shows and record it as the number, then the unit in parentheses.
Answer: 5 (°F)
